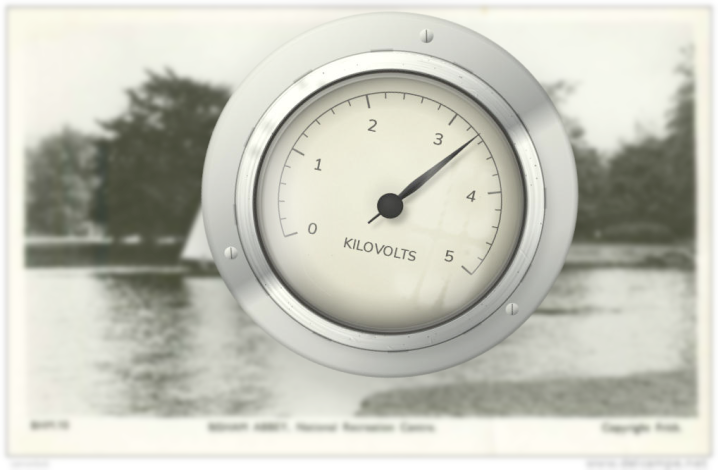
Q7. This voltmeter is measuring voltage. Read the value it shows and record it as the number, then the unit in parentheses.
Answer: 3.3 (kV)
